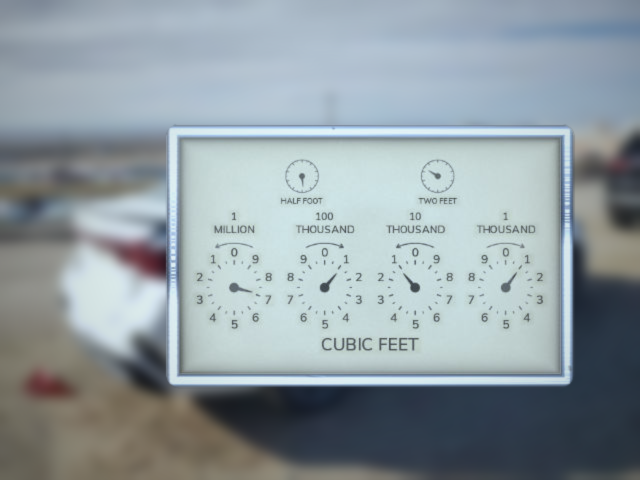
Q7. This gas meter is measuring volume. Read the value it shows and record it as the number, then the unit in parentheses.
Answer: 711100 (ft³)
